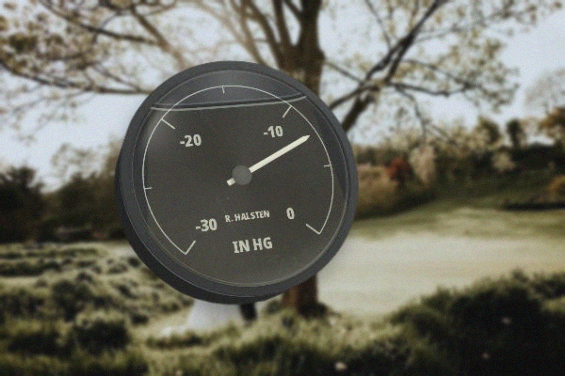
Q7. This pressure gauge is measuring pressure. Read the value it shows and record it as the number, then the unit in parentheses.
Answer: -7.5 (inHg)
